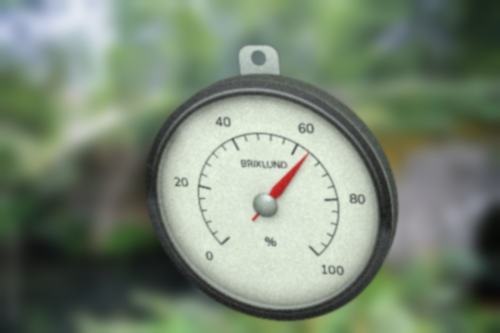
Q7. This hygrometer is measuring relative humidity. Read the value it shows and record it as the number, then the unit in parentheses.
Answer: 64 (%)
